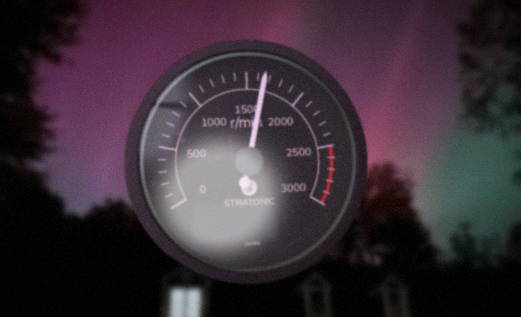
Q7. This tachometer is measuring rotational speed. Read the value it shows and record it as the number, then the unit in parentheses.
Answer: 1650 (rpm)
